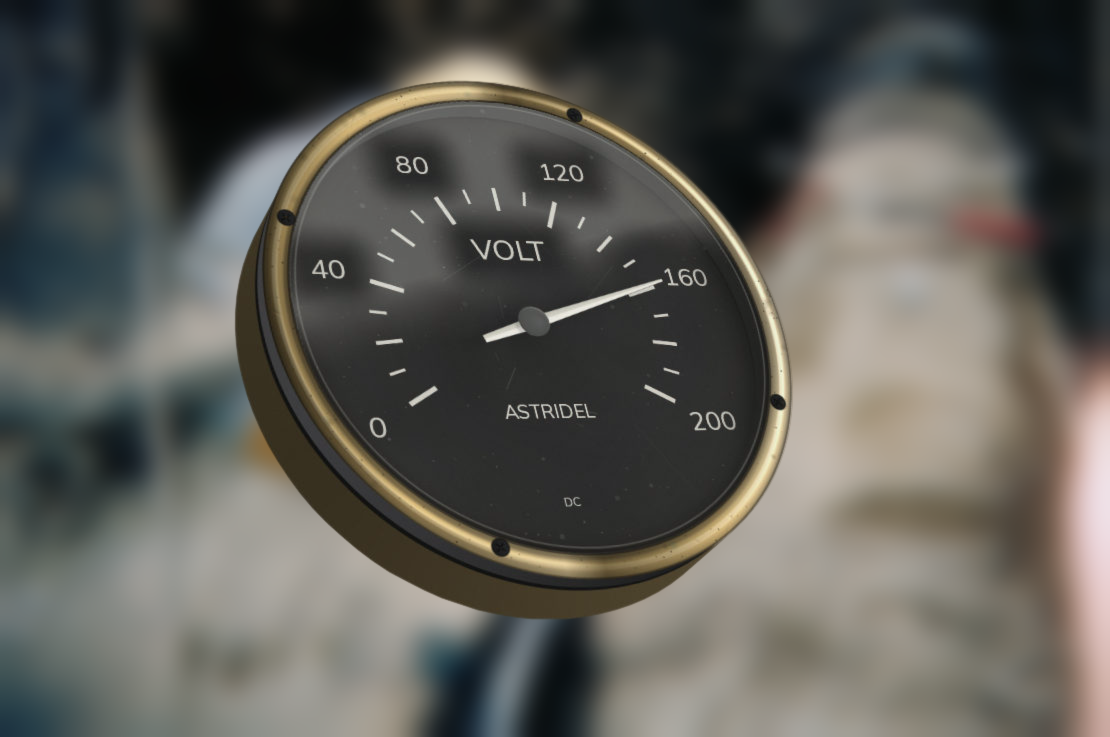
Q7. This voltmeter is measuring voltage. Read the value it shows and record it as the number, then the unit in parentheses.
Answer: 160 (V)
